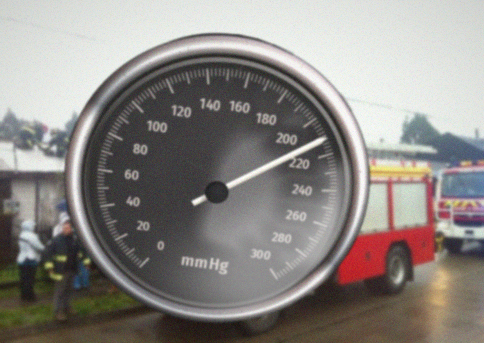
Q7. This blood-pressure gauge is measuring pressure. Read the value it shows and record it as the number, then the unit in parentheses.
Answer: 210 (mmHg)
